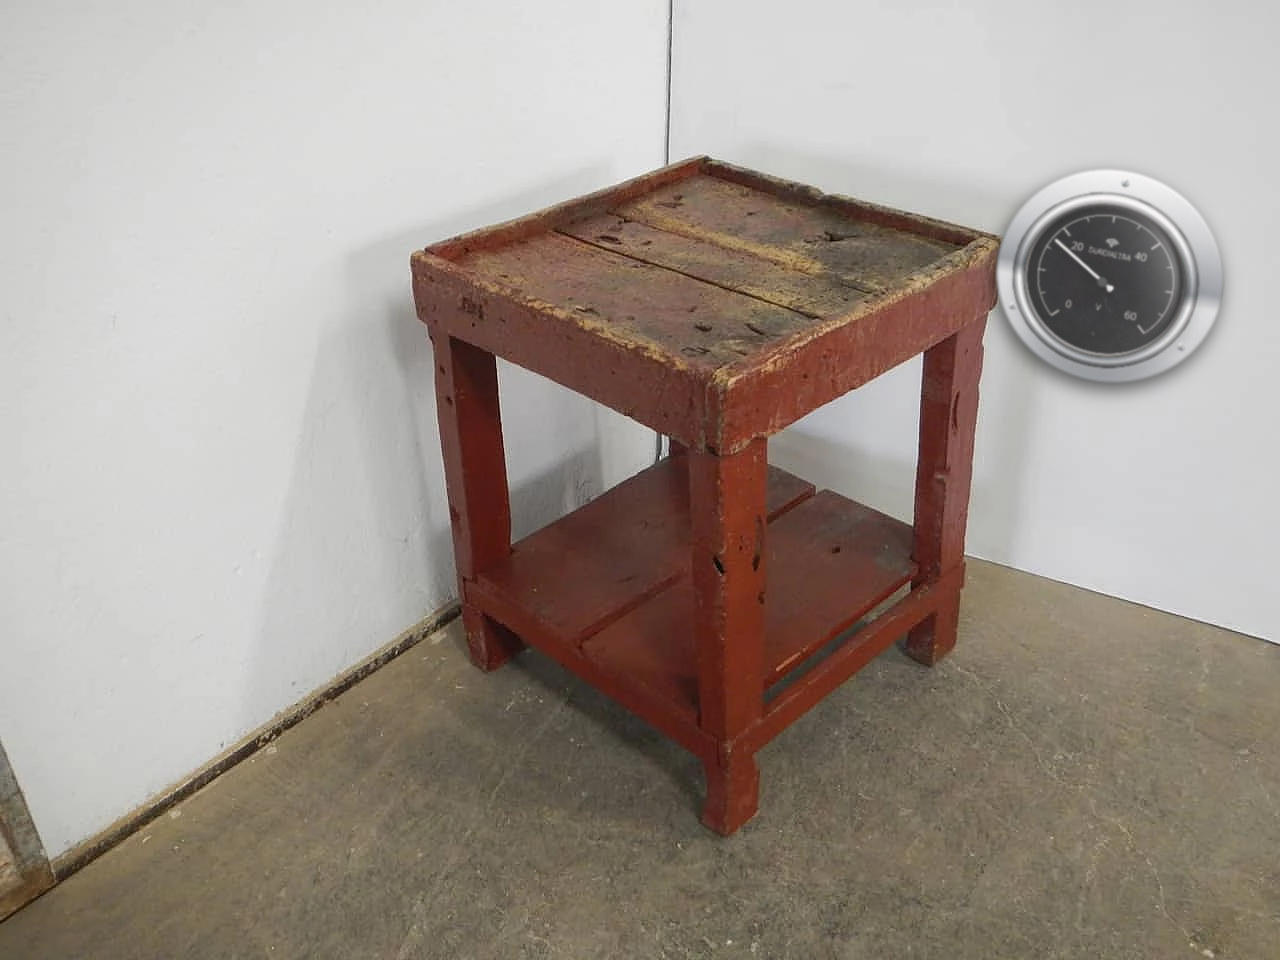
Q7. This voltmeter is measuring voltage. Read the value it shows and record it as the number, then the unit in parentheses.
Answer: 17.5 (V)
